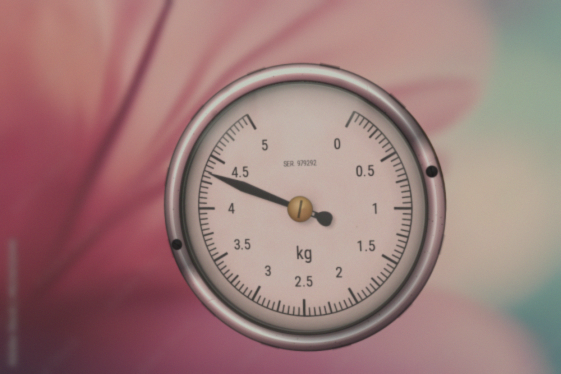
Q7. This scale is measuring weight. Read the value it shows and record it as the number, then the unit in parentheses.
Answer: 4.35 (kg)
